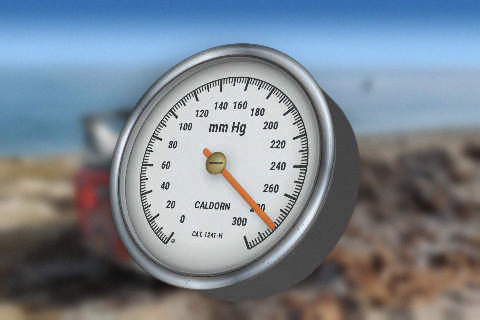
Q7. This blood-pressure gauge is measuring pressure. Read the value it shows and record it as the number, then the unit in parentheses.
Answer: 280 (mmHg)
